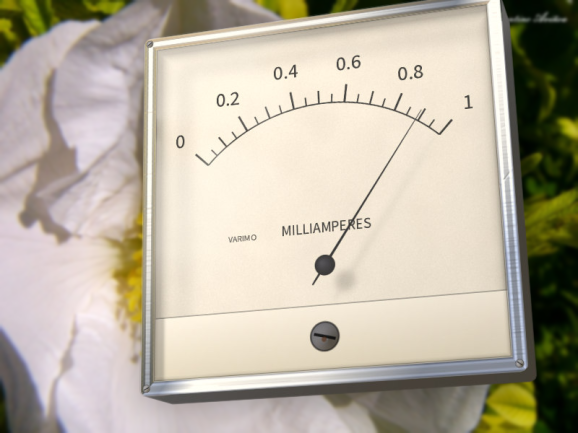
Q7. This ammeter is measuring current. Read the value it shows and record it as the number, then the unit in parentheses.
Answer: 0.9 (mA)
